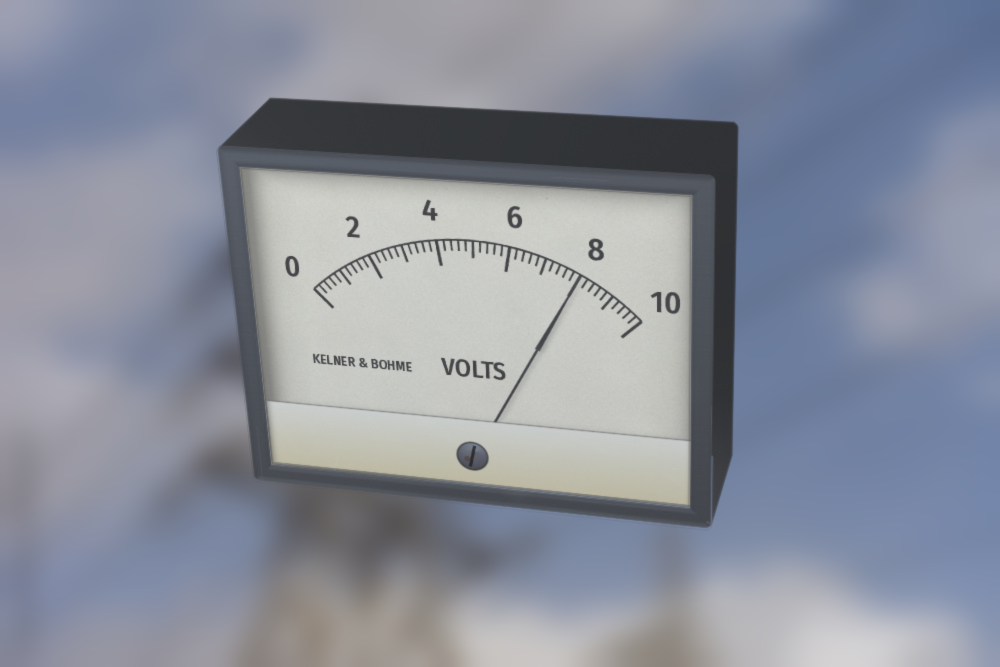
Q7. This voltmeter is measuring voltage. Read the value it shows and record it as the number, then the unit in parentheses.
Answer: 8 (V)
